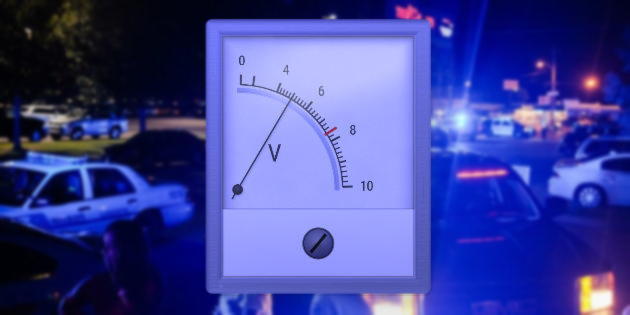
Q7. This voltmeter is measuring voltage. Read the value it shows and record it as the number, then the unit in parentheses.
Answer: 5 (V)
